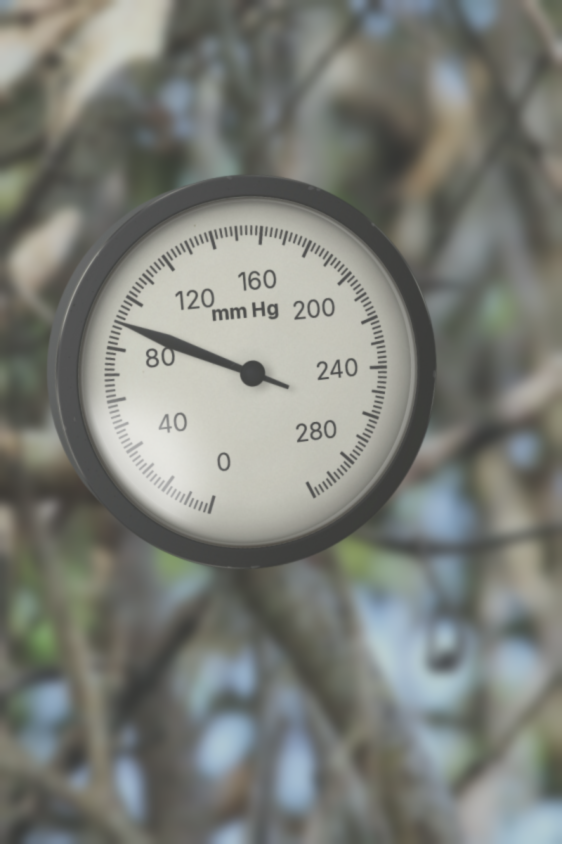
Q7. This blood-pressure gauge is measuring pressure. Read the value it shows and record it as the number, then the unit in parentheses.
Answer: 90 (mmHg)
